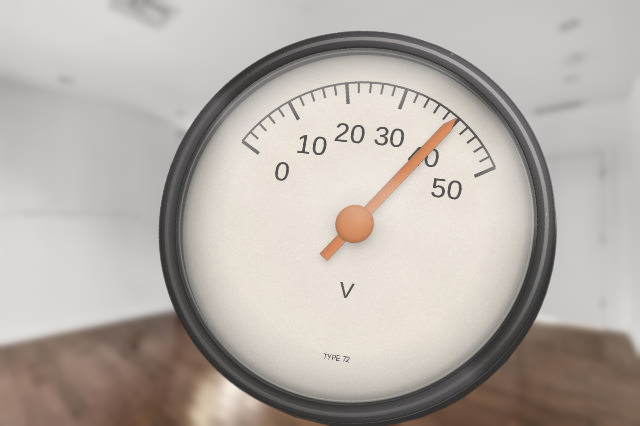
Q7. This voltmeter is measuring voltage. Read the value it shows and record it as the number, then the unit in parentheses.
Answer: 40 (V)
